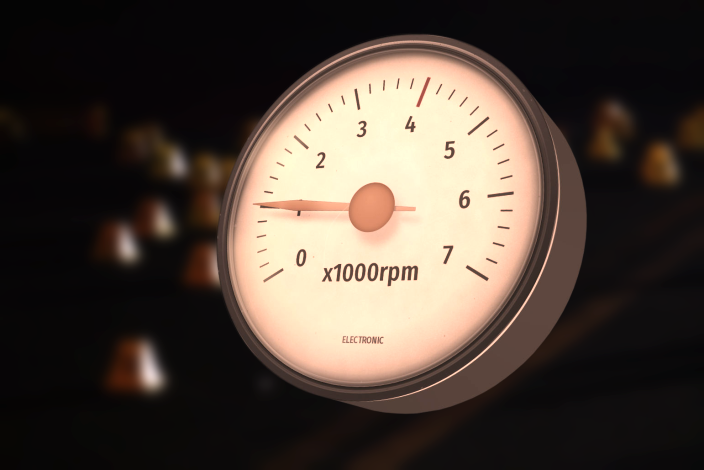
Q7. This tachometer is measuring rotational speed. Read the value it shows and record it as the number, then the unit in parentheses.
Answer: 1000 (rpm)
